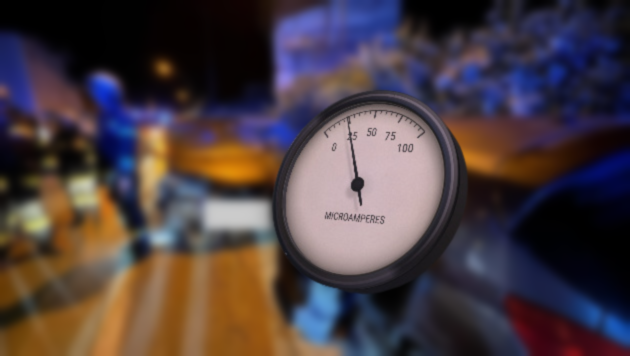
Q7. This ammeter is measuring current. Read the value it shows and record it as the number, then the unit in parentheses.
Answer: 25 (µA)
